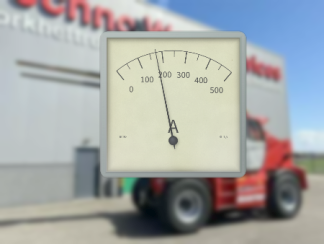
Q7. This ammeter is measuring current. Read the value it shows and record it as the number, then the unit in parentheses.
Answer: 175 (A)
